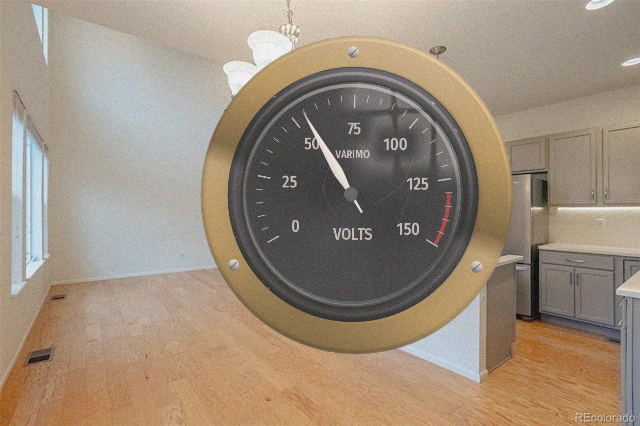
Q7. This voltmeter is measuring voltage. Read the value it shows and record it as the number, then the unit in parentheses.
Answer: 55 (V)
